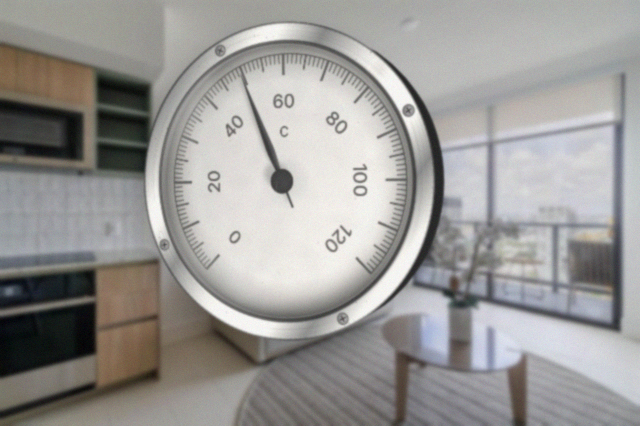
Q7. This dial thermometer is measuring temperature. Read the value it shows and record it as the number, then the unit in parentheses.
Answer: 50 (°C)
